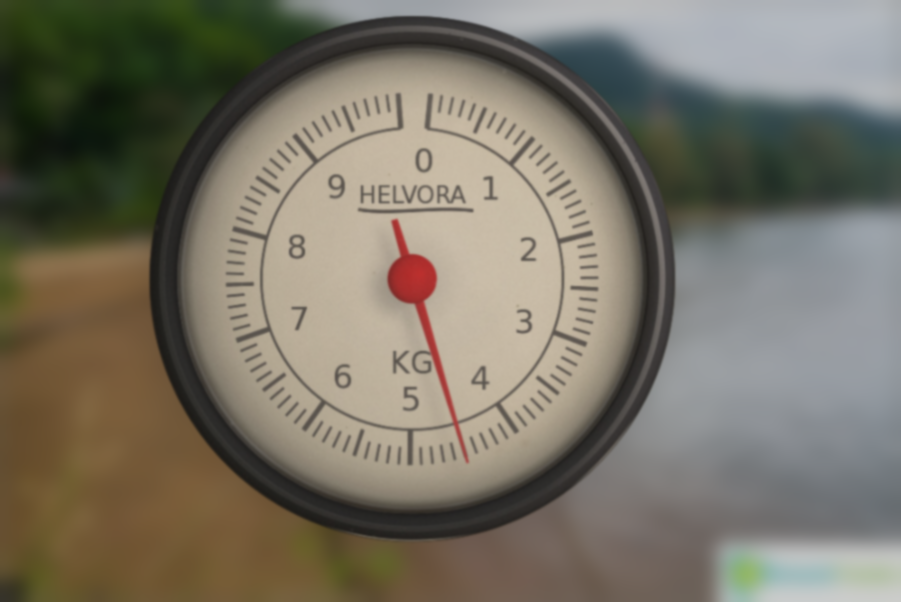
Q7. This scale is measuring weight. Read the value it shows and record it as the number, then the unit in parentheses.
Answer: 4.5 (kg)
